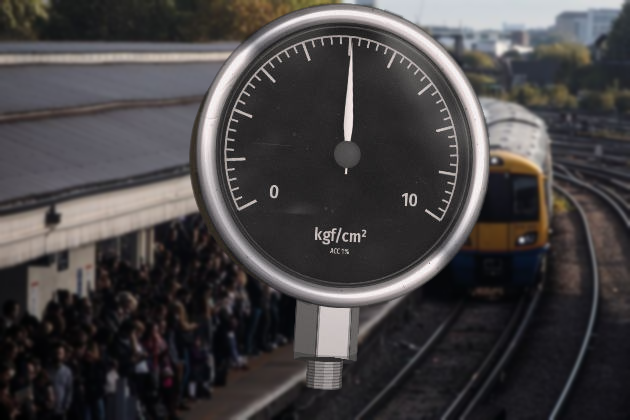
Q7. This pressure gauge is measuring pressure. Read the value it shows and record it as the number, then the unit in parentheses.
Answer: 5 (kg/cm²)
